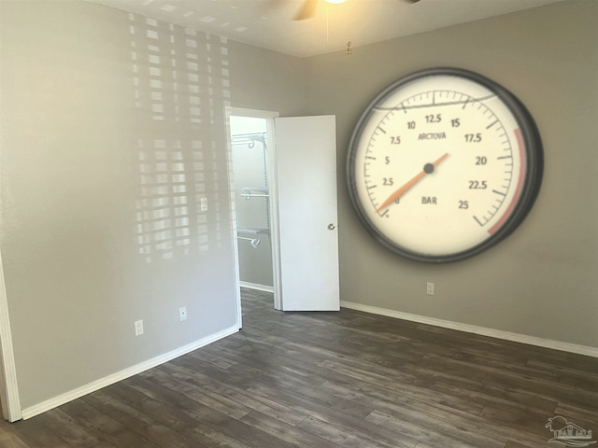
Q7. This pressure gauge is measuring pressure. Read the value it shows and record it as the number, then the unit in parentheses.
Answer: 0.5 (bar)
